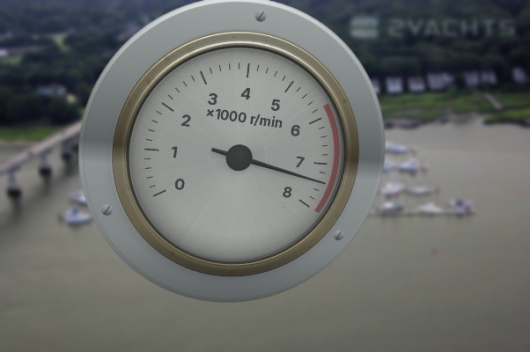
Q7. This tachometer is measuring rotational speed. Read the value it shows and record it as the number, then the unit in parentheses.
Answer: 7400 (rpm)
